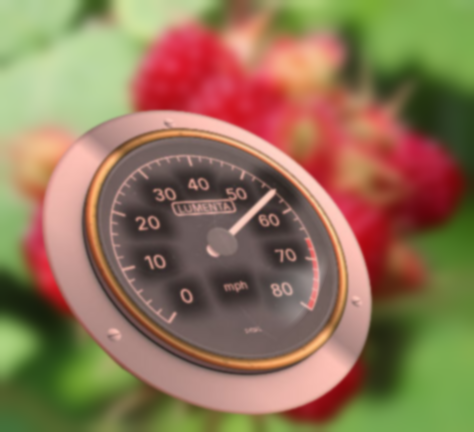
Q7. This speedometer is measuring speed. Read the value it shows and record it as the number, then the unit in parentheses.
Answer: 56 (mph)
